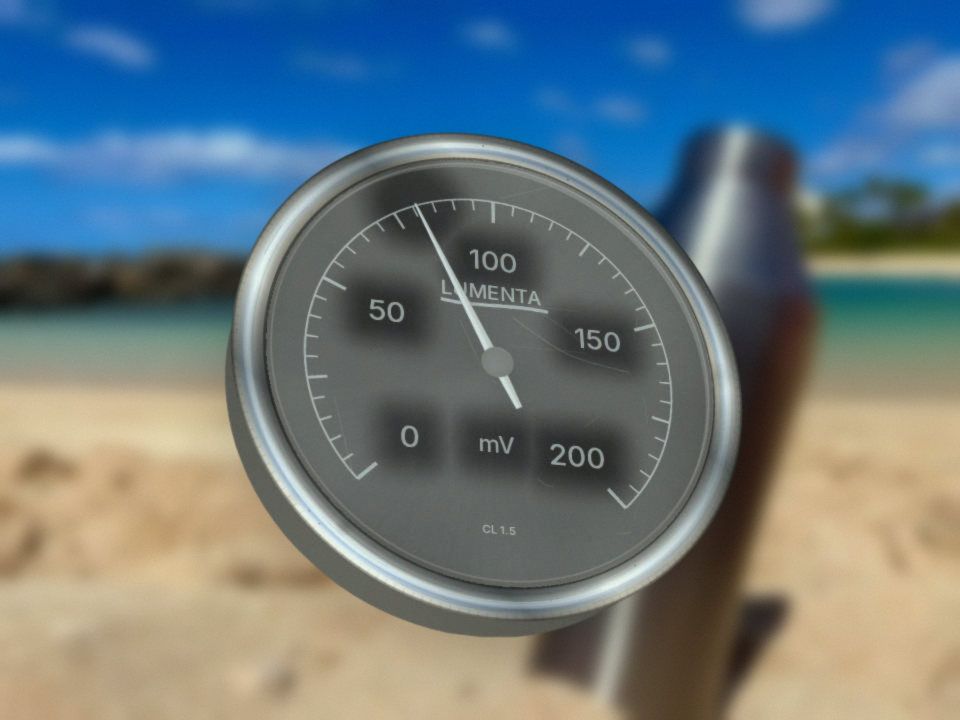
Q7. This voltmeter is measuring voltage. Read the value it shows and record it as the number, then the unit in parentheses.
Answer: 80 (mV)
